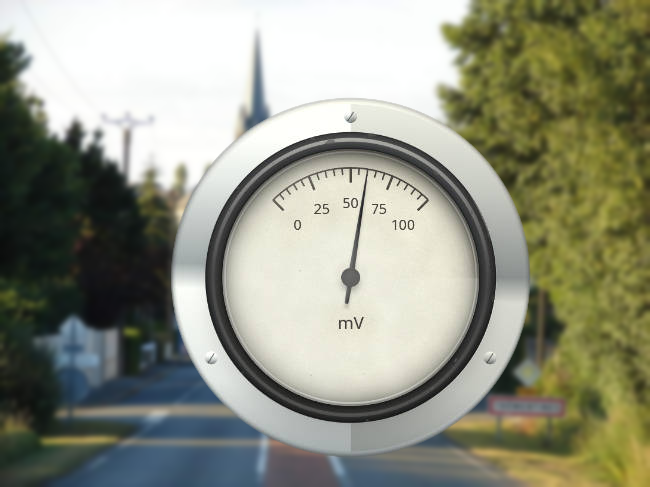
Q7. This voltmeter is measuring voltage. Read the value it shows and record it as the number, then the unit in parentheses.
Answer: 60 (mV)
